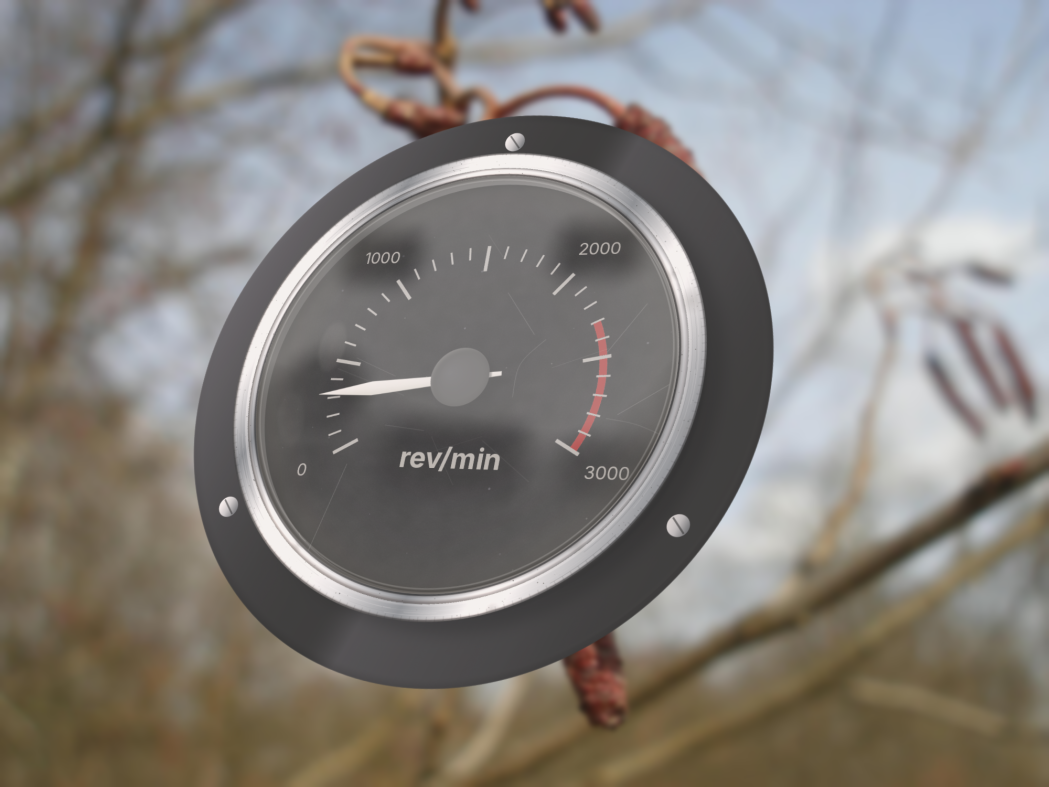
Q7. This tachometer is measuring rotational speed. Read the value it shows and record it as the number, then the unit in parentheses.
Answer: 300 (rpm)
